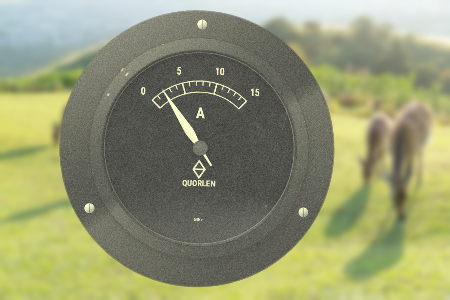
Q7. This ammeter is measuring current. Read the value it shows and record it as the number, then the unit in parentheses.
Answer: 2 (A)
